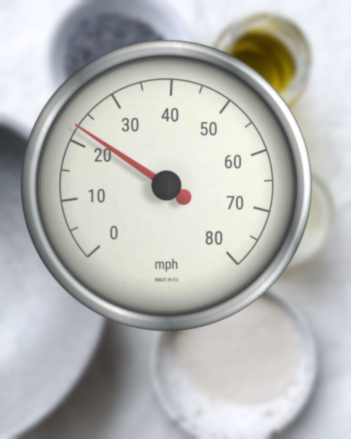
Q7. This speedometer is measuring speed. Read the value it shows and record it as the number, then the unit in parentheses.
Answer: 22.5 (mph)
